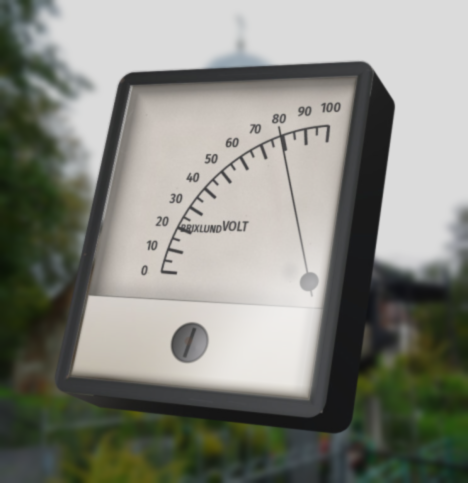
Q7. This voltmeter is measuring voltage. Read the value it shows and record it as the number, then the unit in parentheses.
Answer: 80 (V)
